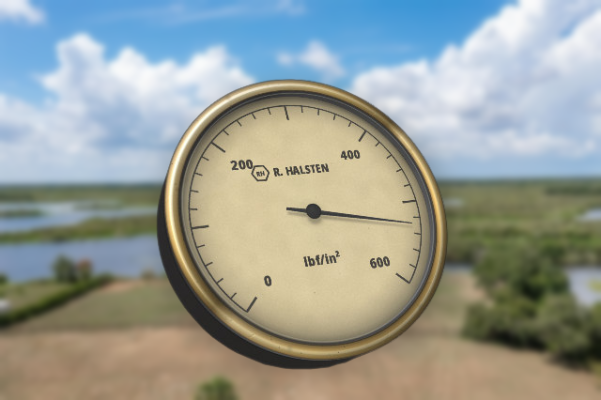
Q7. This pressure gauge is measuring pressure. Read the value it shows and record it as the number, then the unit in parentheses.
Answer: 530 (psi)
